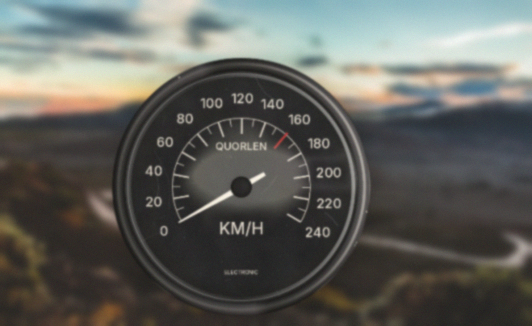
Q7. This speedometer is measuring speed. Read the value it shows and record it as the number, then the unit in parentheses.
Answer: 0 (km/h)
